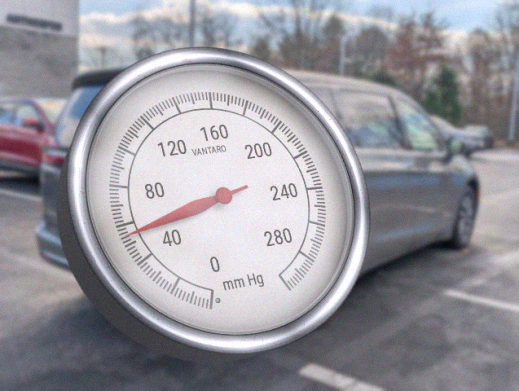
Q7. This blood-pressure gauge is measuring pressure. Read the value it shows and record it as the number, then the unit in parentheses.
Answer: 54 (mmHg)
